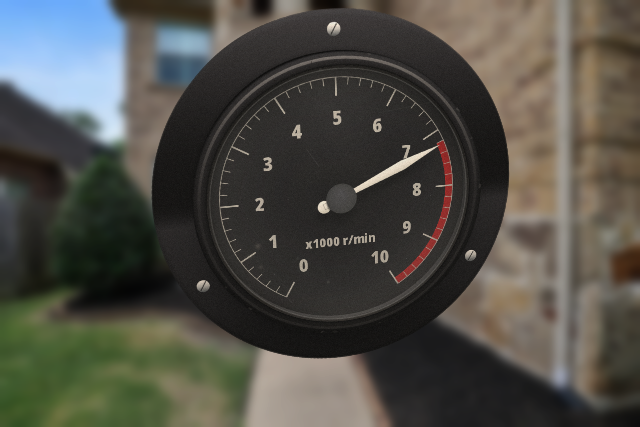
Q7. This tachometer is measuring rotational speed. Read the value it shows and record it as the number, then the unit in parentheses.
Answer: 7200 (rpm)
